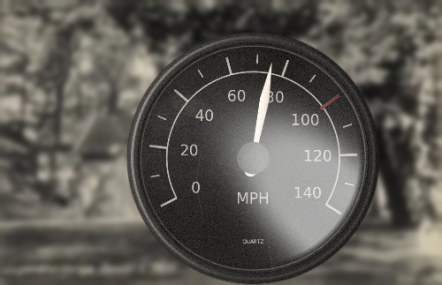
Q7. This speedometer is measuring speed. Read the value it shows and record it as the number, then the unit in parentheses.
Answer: 75 (mph)
